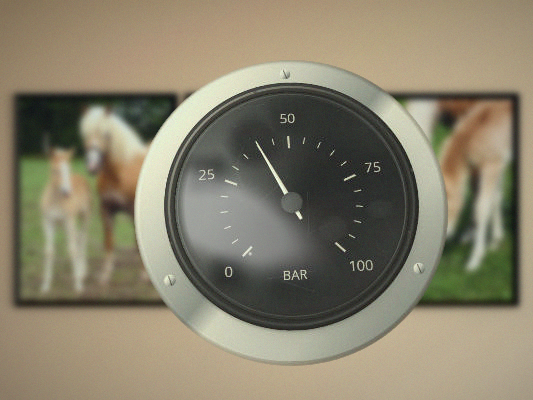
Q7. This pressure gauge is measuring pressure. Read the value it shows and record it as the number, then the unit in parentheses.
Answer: 40 (bar)
